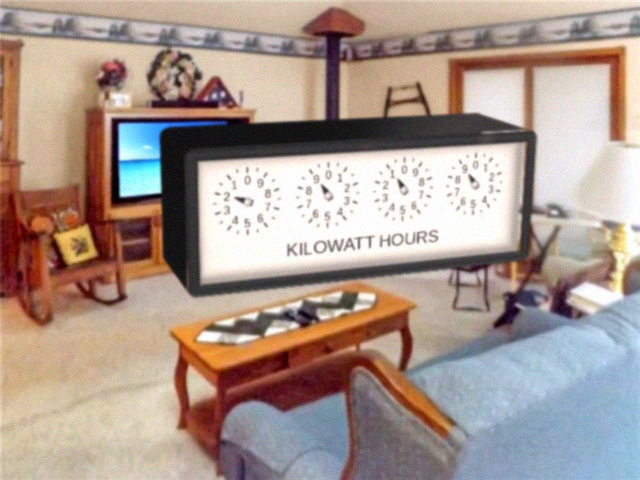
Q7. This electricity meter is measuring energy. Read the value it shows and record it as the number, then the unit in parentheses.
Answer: 1909 (kWh)
